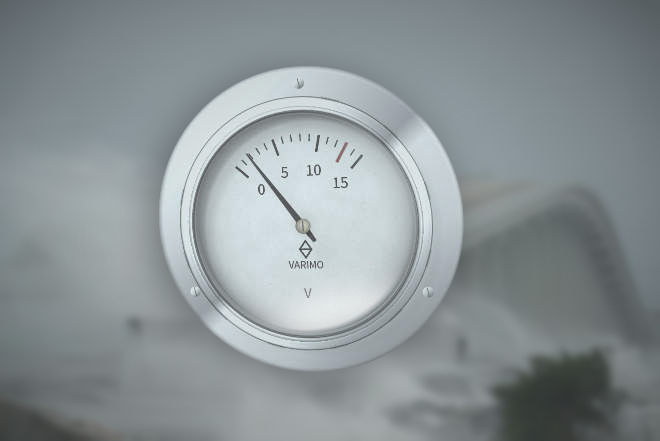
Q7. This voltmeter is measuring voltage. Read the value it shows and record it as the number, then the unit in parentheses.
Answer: 2 (V)
